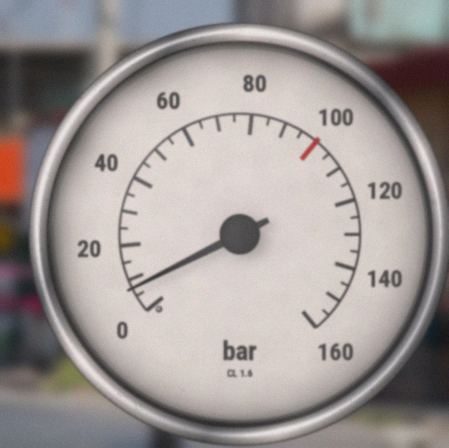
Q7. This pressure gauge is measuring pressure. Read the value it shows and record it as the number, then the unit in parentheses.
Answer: 7.5 (bar)
